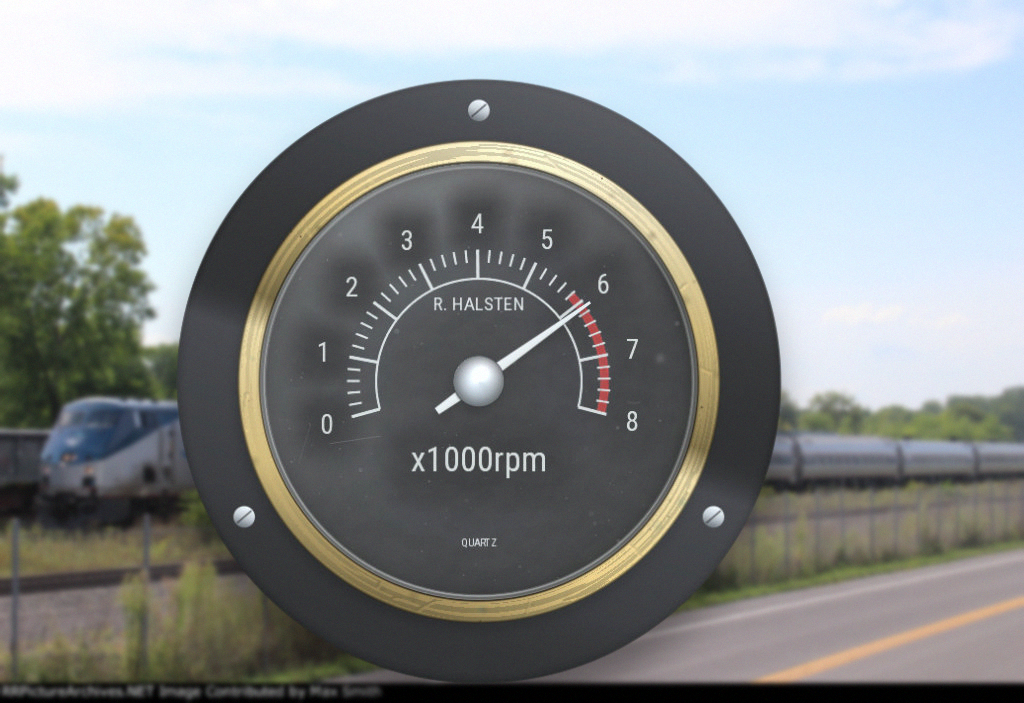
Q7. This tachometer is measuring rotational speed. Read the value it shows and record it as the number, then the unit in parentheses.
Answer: 6100 (rpm)
